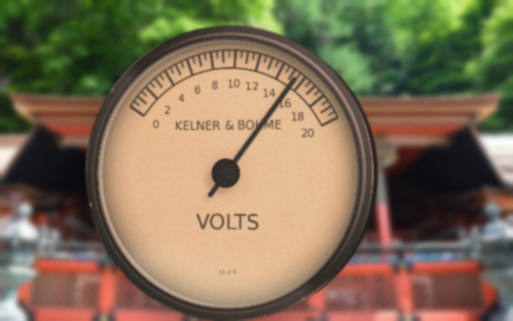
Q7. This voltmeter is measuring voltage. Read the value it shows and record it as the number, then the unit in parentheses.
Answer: 15.5 (V)
